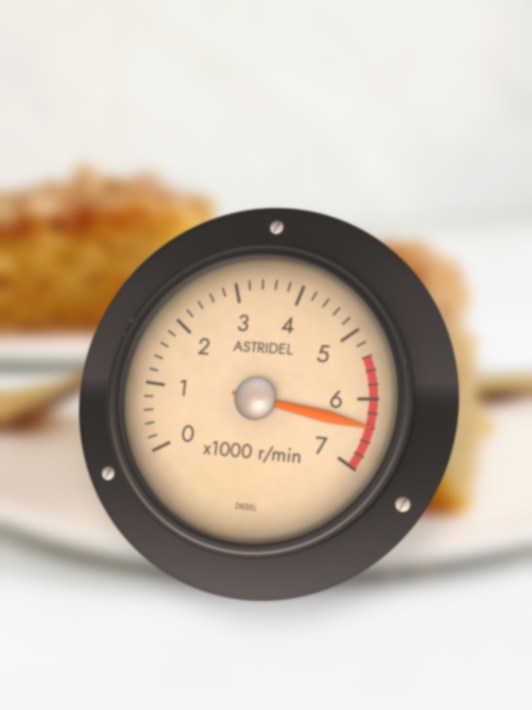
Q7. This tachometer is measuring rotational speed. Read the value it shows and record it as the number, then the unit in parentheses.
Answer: 6400 (rpm)
